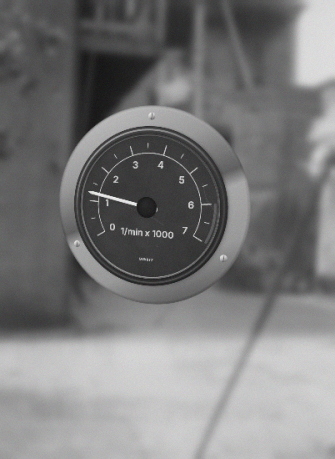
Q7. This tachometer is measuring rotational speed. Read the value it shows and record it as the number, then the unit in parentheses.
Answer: 1250 (rpm)
